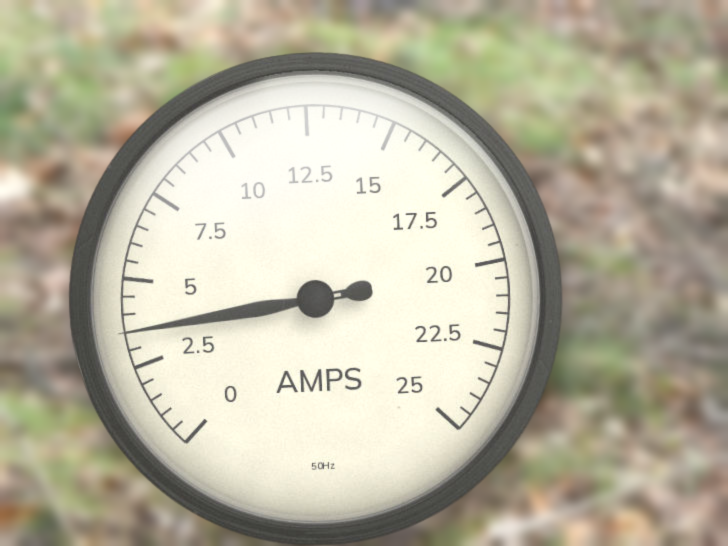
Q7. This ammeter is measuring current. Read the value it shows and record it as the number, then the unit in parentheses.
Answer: 3.5 (A)
